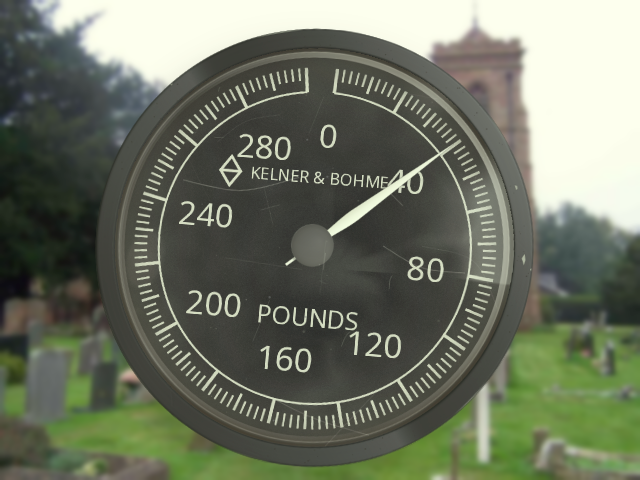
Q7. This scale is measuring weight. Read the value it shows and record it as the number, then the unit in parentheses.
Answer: 40 (lb)
